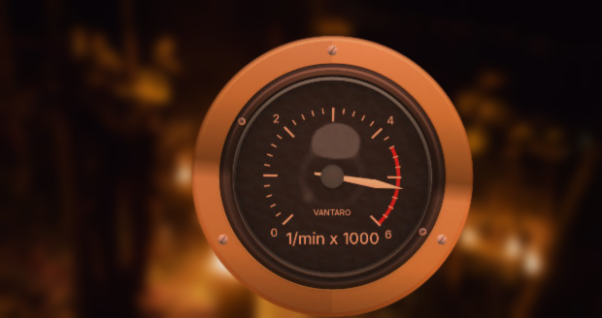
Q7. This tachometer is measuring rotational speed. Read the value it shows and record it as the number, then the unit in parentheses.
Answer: 5200 (rpm)
